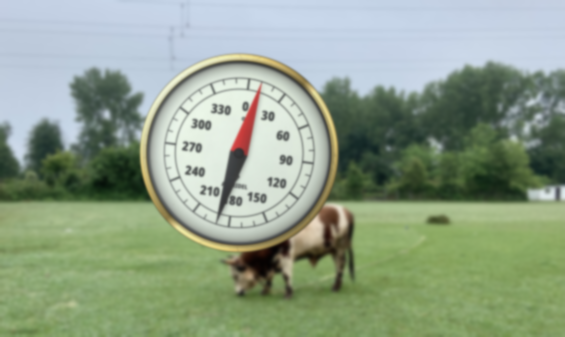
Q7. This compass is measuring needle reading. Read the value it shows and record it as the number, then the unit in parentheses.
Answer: 10 (°)
